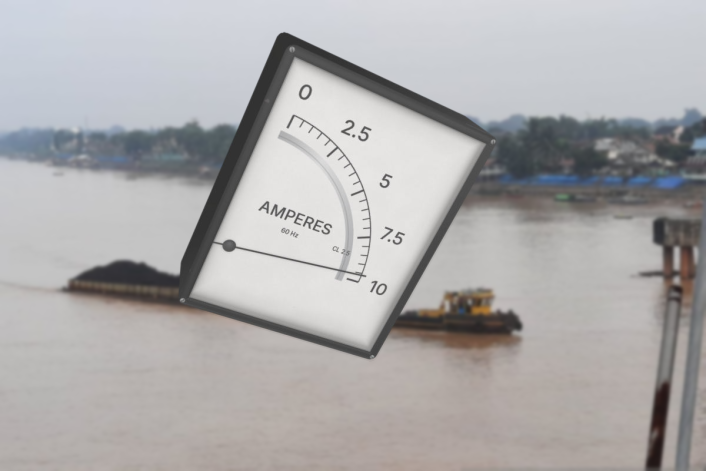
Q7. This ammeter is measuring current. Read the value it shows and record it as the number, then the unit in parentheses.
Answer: 9.5 (A)
